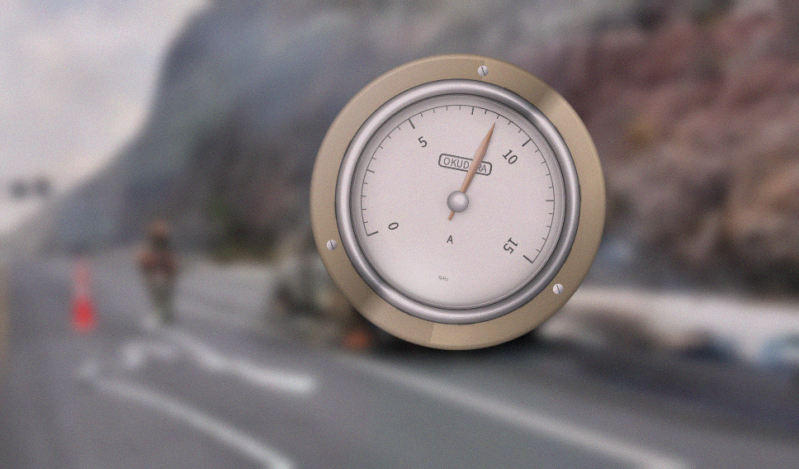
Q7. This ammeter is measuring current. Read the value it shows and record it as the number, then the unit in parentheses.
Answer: 8.5 (A)
